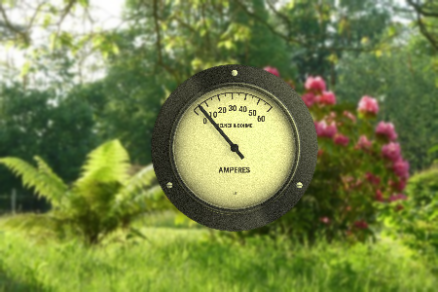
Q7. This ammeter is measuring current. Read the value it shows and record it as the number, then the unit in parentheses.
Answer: 5 (A)
